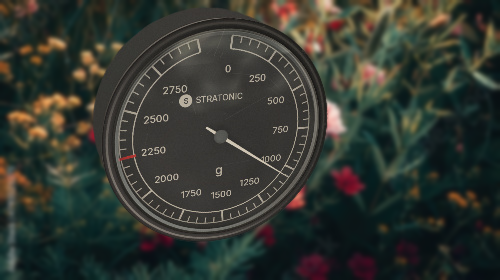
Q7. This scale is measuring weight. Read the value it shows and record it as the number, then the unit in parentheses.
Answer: 1050 (g)
